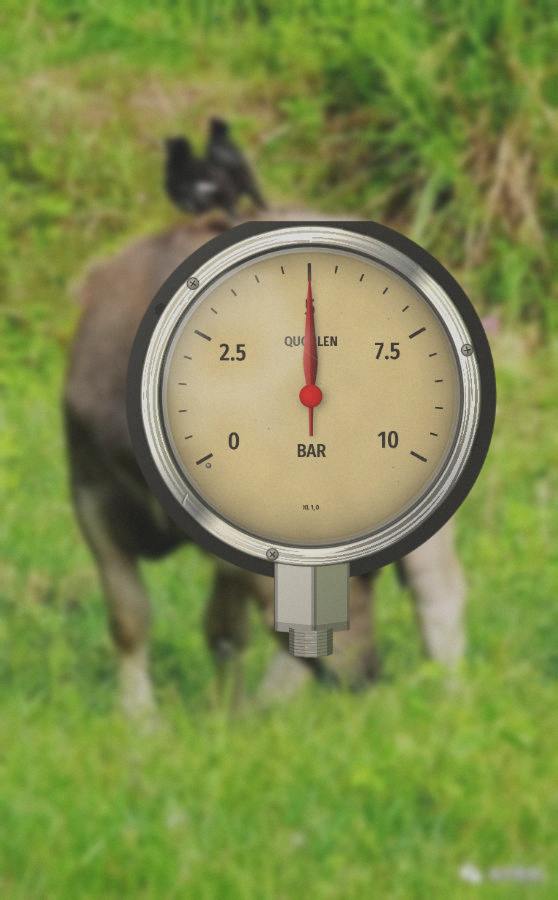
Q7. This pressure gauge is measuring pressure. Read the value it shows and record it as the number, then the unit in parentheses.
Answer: 5 (bar)
